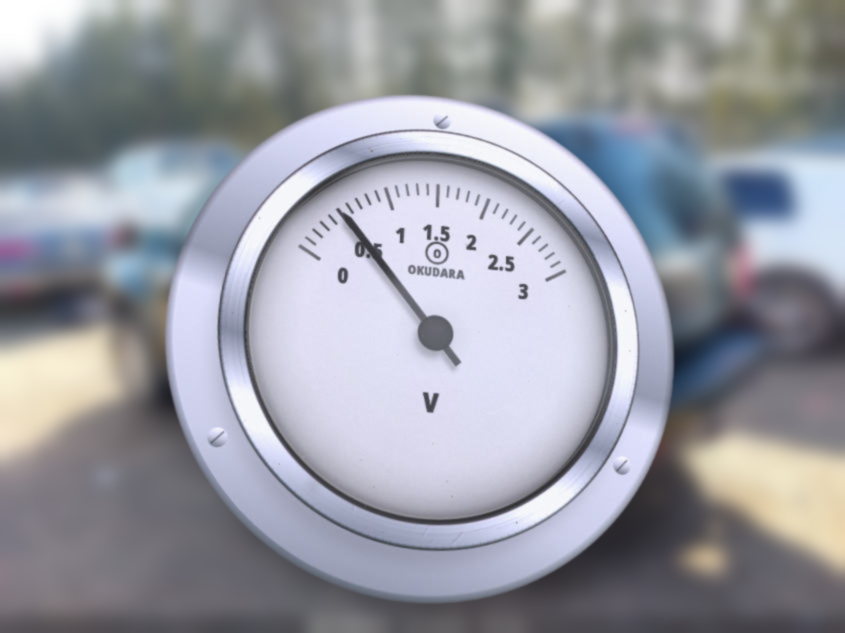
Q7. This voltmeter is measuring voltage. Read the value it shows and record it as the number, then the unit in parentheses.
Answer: 0.5 (V)
